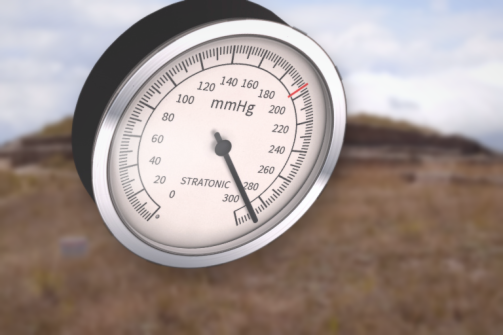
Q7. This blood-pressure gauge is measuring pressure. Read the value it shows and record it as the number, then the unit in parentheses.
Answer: 290 (mmHg)
